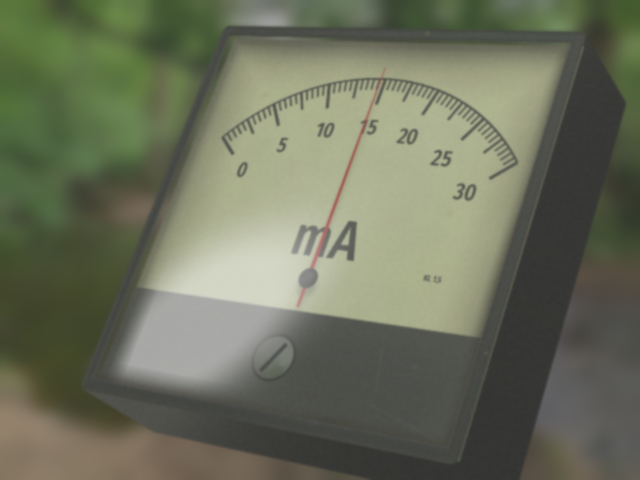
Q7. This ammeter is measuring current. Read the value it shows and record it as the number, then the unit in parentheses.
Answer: 15 (mA)
